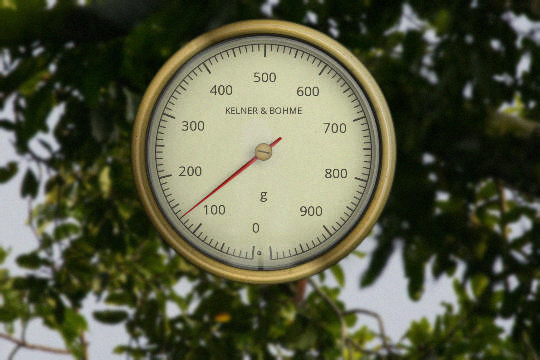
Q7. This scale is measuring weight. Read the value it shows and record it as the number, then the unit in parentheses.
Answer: 130 (g)
